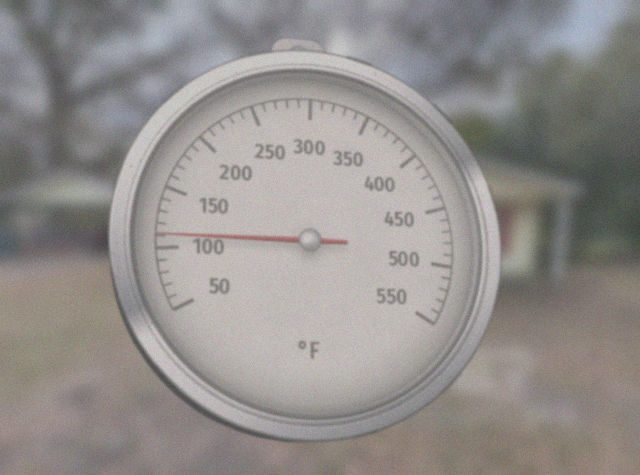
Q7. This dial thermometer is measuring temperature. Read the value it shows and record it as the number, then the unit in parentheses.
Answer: 110 (°F)
